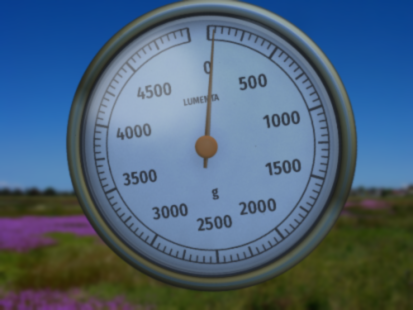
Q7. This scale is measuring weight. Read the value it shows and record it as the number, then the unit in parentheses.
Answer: 50 (g)
